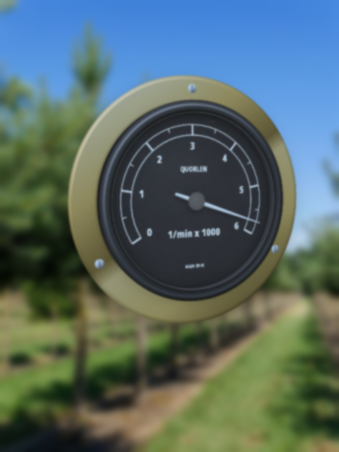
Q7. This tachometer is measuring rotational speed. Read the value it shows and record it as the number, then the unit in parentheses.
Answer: 5750 (rpm)
